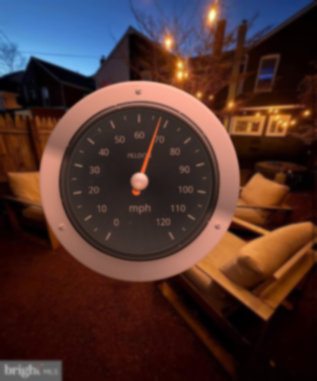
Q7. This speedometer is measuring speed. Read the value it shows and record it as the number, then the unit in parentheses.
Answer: 67.5 (mph)
